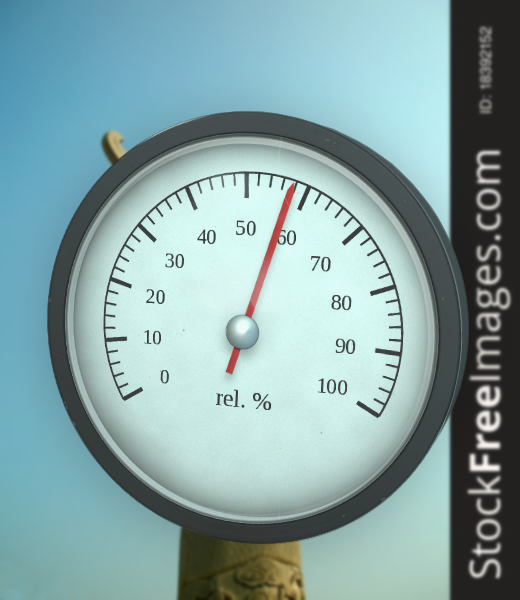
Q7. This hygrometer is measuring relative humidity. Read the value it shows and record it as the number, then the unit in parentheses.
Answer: 58 (%)
